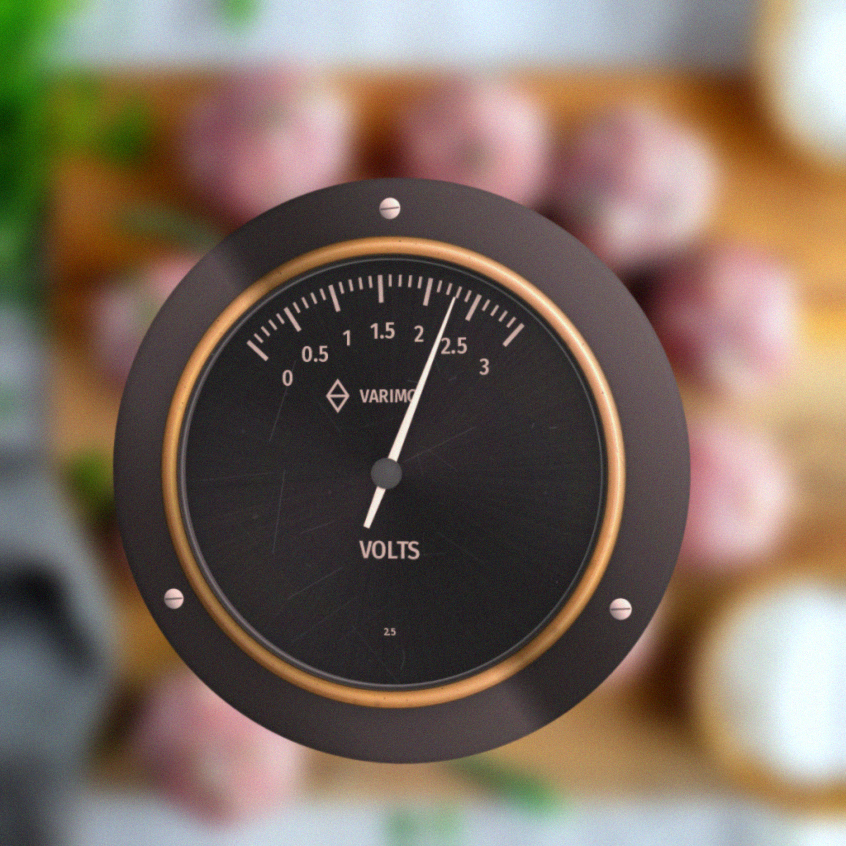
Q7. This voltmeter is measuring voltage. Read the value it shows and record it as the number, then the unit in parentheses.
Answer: 2.3 (V)
